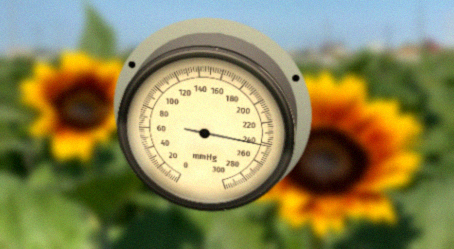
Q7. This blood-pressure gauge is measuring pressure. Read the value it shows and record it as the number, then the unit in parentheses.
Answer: 240 (mmHg)
